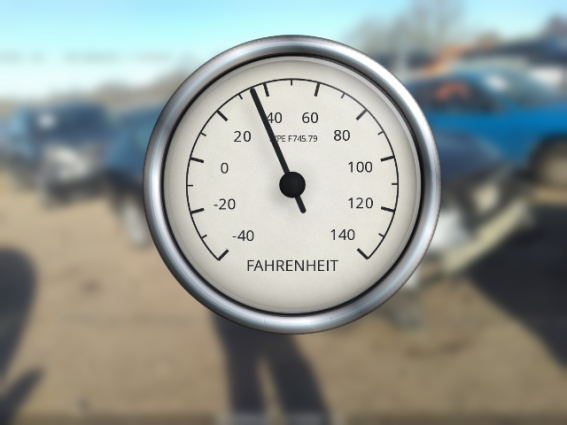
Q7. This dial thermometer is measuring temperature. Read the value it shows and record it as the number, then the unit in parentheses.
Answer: 35 (°F)
